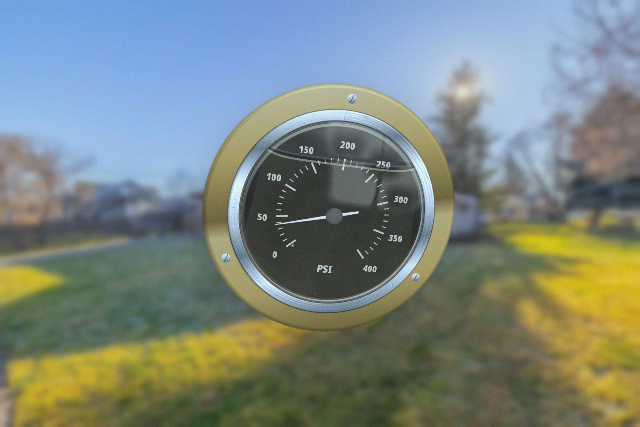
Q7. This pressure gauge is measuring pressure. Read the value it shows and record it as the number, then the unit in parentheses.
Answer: 40 (psi)
